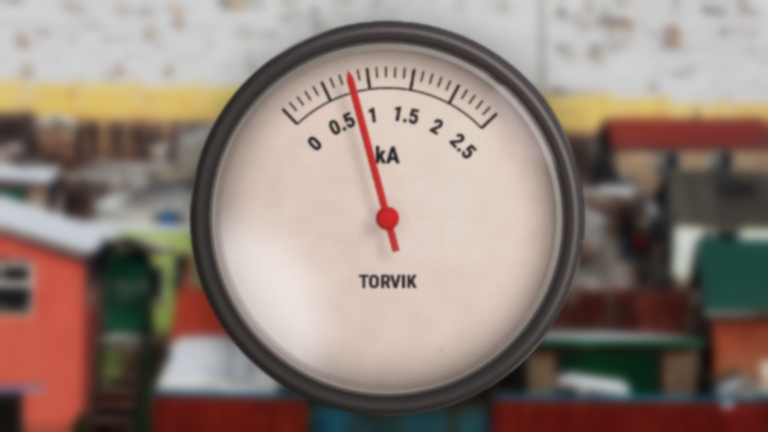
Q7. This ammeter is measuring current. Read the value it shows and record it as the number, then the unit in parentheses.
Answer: 0.8 (kA)
